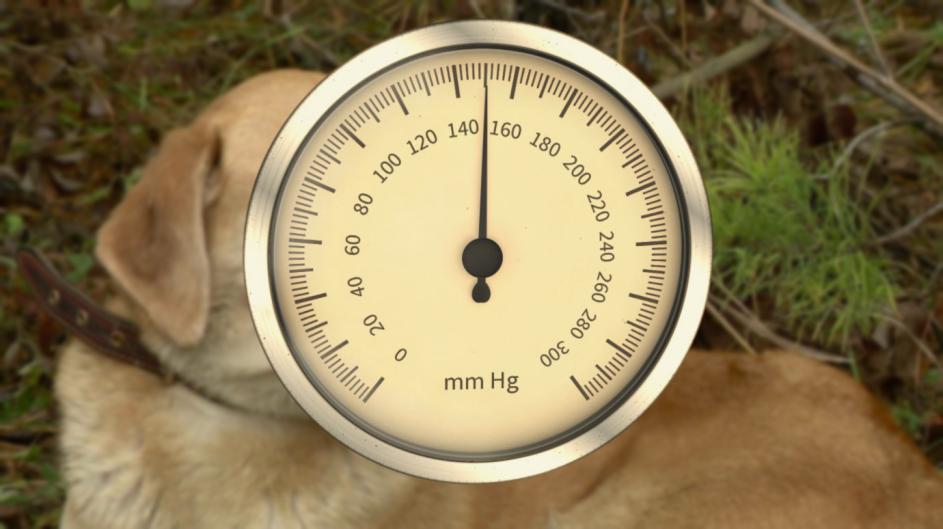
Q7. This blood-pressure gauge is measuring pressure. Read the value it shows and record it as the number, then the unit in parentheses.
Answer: 150 (mmHg)
